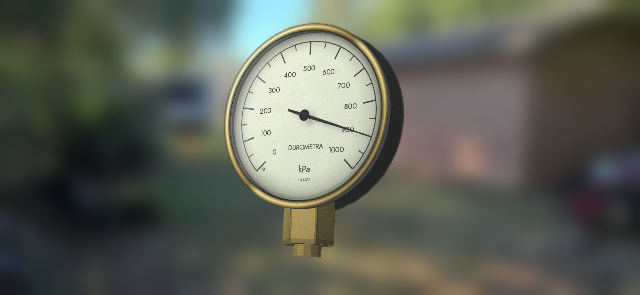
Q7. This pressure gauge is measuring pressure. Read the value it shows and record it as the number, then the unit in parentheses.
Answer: 900 (kPa)
